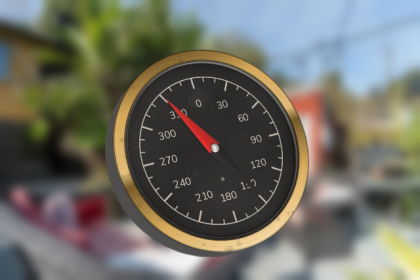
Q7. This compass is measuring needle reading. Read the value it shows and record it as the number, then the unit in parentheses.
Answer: 330 (°)
